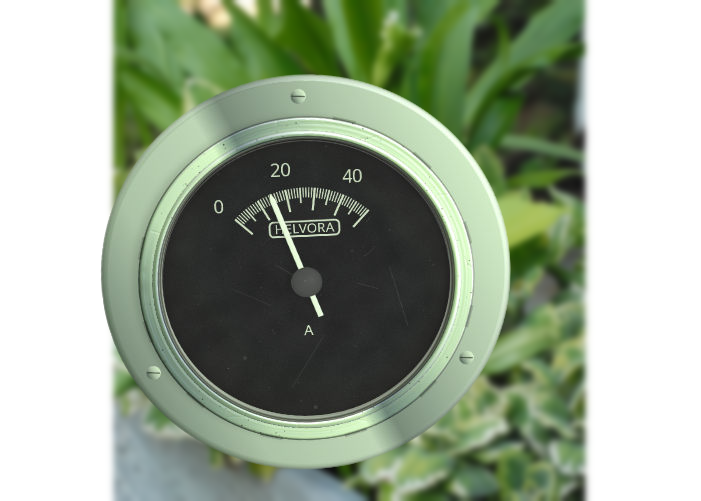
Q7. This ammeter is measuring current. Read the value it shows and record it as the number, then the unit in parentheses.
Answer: 15 (A)
